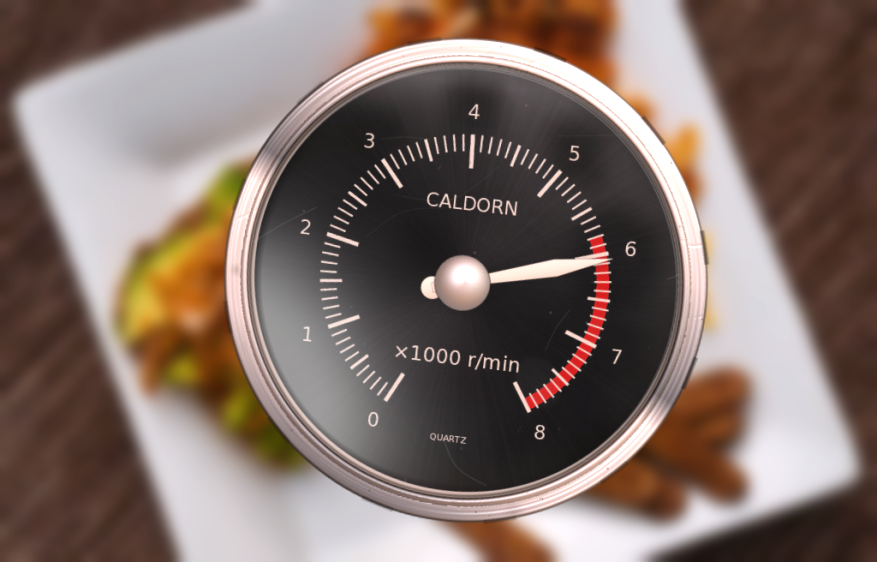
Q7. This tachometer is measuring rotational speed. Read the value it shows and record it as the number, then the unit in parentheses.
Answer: 6050 (rpm)
